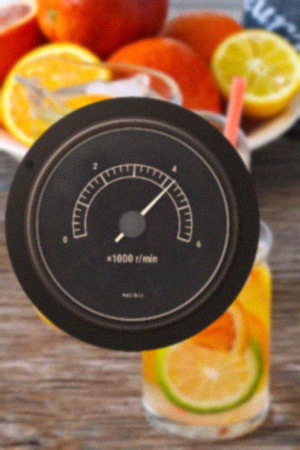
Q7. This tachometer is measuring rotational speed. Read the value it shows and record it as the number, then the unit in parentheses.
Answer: 4200 (rpm)
